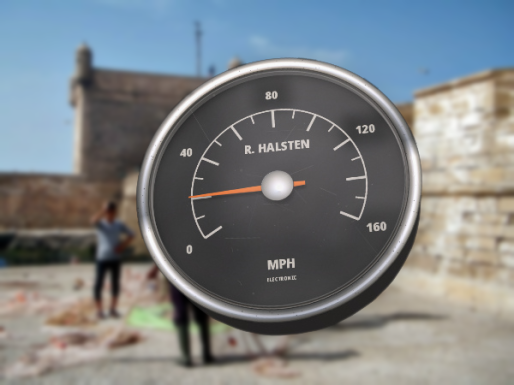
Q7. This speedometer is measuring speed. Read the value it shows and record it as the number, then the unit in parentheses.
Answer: 20 (mph)
